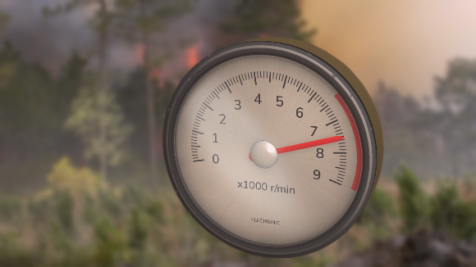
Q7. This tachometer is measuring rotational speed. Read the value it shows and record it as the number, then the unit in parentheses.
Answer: 7500 (rpm)
